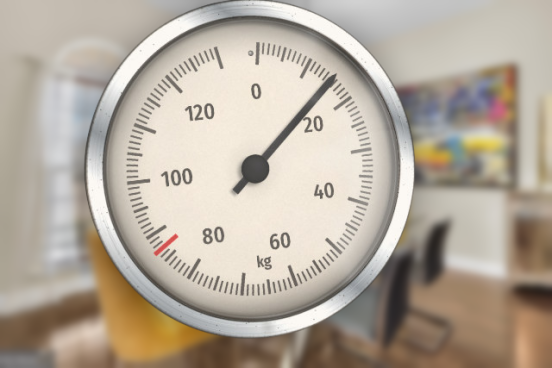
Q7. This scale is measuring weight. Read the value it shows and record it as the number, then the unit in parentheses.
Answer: 15 (kg)
